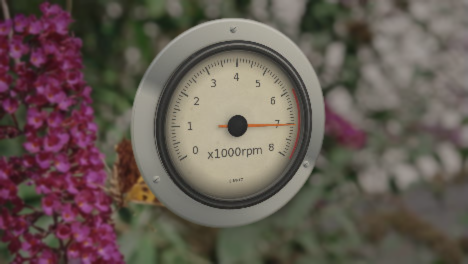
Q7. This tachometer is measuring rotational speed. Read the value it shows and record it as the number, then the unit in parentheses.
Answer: 7000 (rpm)
